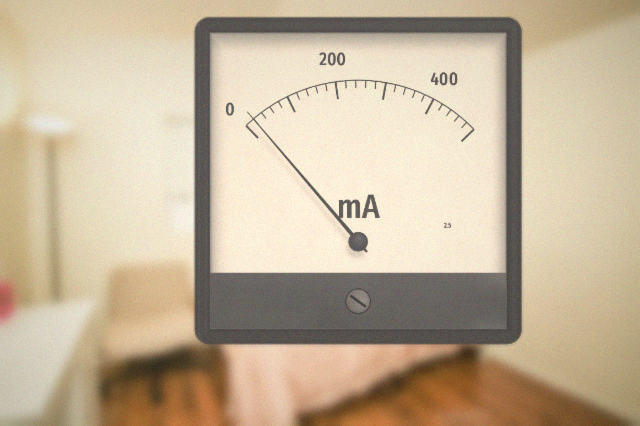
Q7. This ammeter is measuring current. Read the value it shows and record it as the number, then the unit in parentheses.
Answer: 20 (mA)
